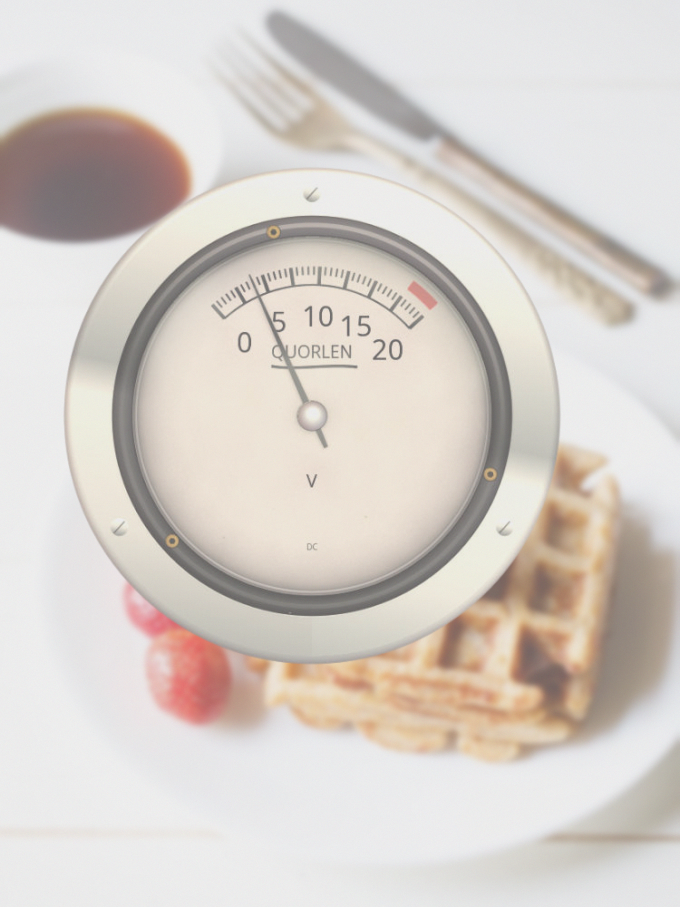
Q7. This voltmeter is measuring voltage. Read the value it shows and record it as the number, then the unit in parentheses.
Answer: 4 (V)
